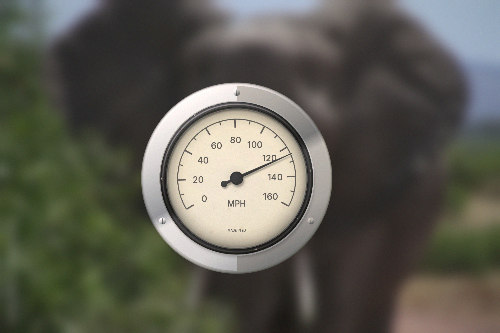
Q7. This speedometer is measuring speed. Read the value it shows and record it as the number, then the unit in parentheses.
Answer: 125 (mph)
